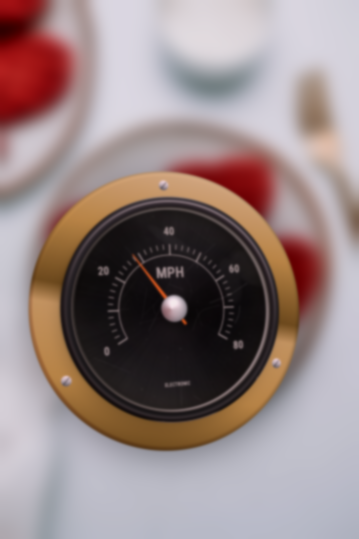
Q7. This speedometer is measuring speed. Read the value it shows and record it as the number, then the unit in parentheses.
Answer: 28 (mph)
